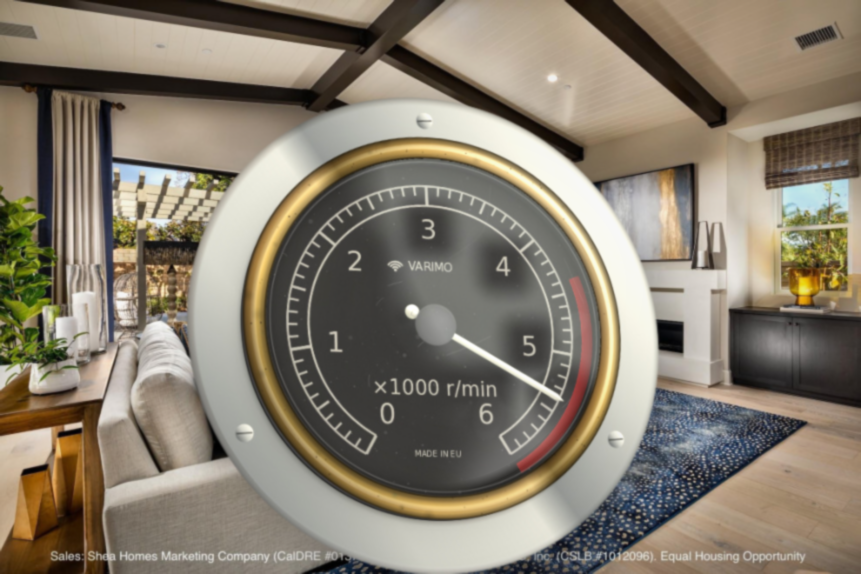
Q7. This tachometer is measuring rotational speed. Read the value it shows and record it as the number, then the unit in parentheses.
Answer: 5400 (rpm)
